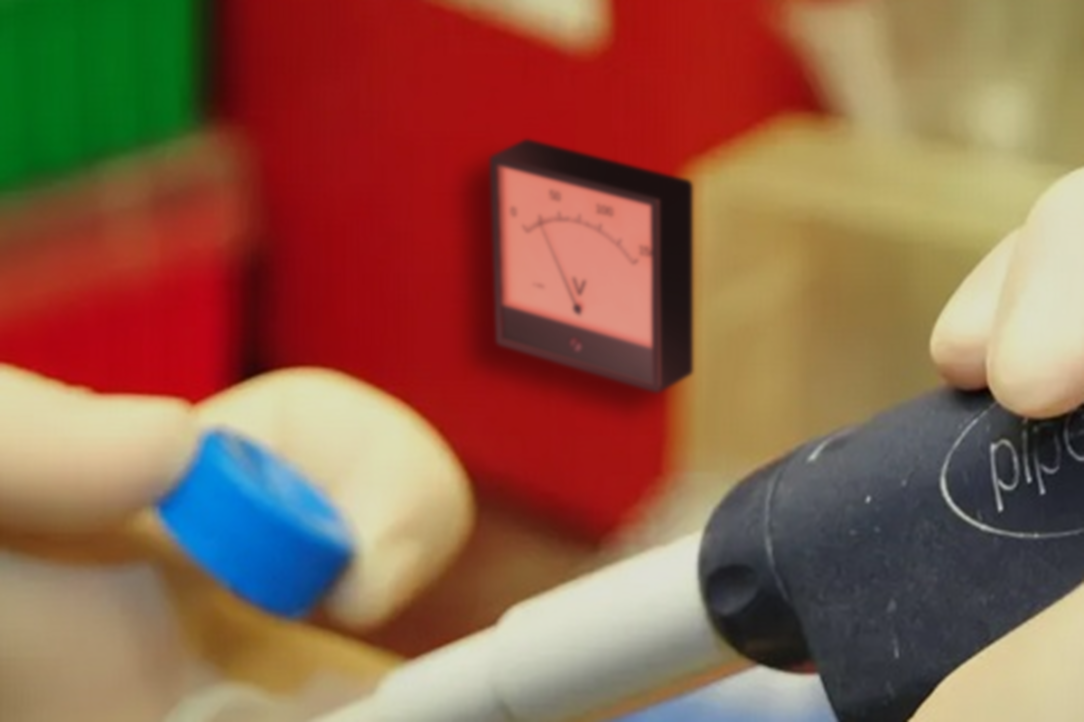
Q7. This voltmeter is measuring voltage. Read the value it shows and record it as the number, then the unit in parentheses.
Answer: 25 (V)
